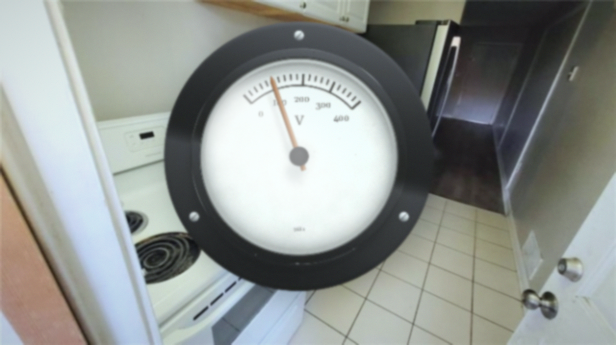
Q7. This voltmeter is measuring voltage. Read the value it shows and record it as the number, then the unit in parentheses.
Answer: 100 (V)
